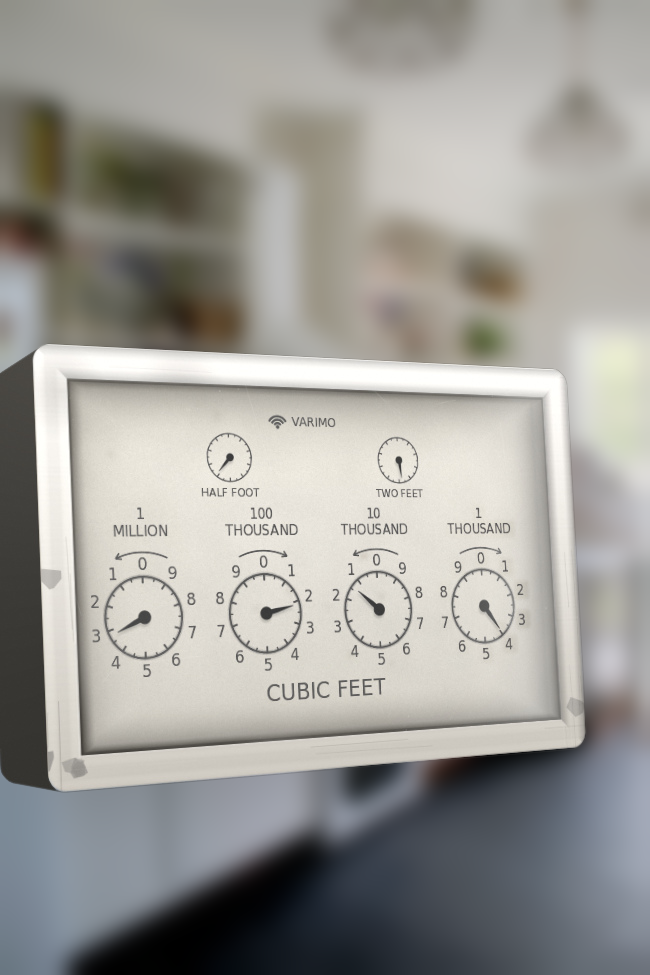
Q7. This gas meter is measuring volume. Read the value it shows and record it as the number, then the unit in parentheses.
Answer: 321400 (ft³)
